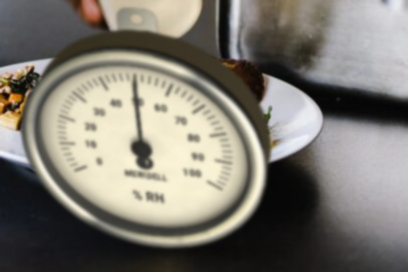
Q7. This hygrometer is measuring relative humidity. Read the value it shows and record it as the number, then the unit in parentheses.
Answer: 50 (%)
